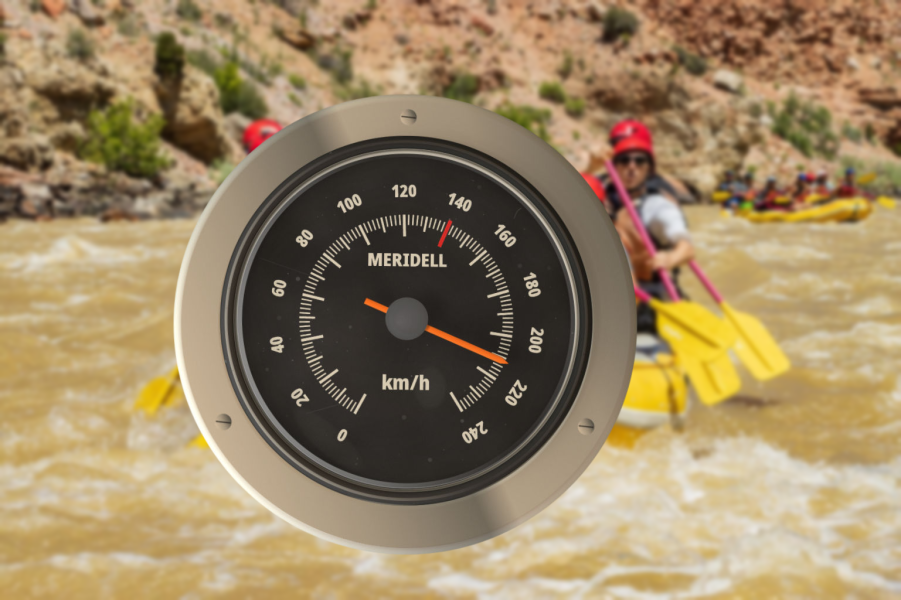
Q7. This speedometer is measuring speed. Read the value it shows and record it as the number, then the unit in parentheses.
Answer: 212 (km/h)
